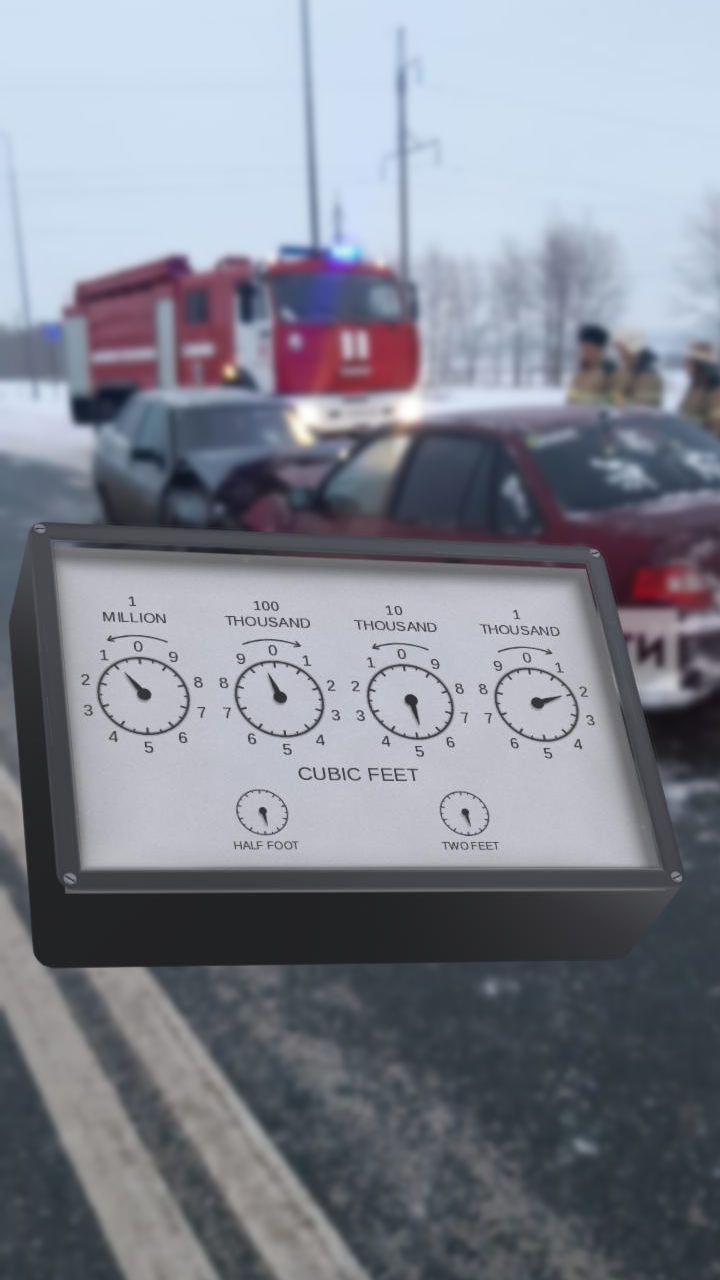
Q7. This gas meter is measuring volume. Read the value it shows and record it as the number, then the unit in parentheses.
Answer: 95200 (ft³)
